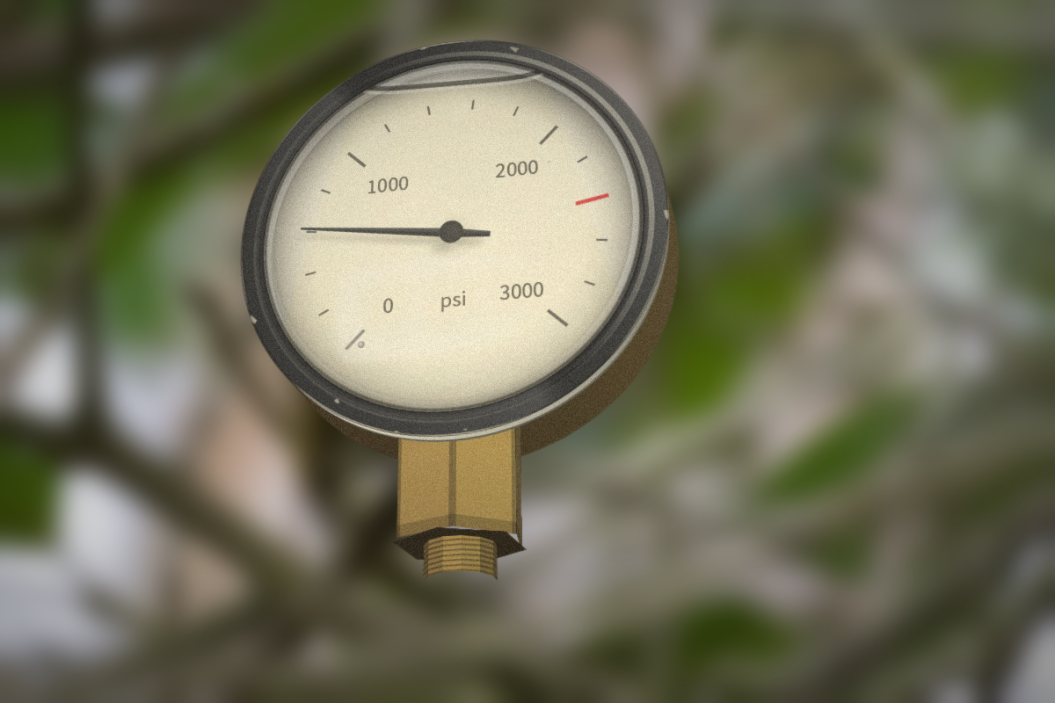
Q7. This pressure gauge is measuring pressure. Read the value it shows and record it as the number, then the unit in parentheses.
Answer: 600 (psi)
